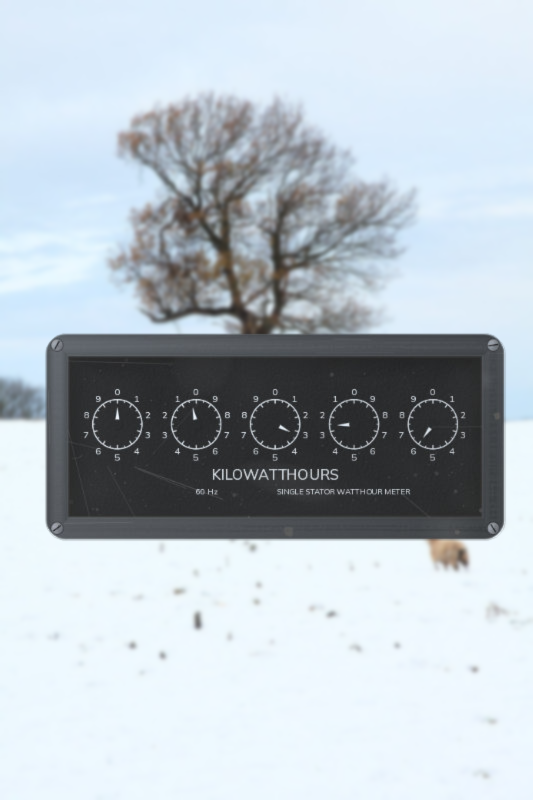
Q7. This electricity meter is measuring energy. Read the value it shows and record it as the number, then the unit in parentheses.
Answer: 326 (kWh)
